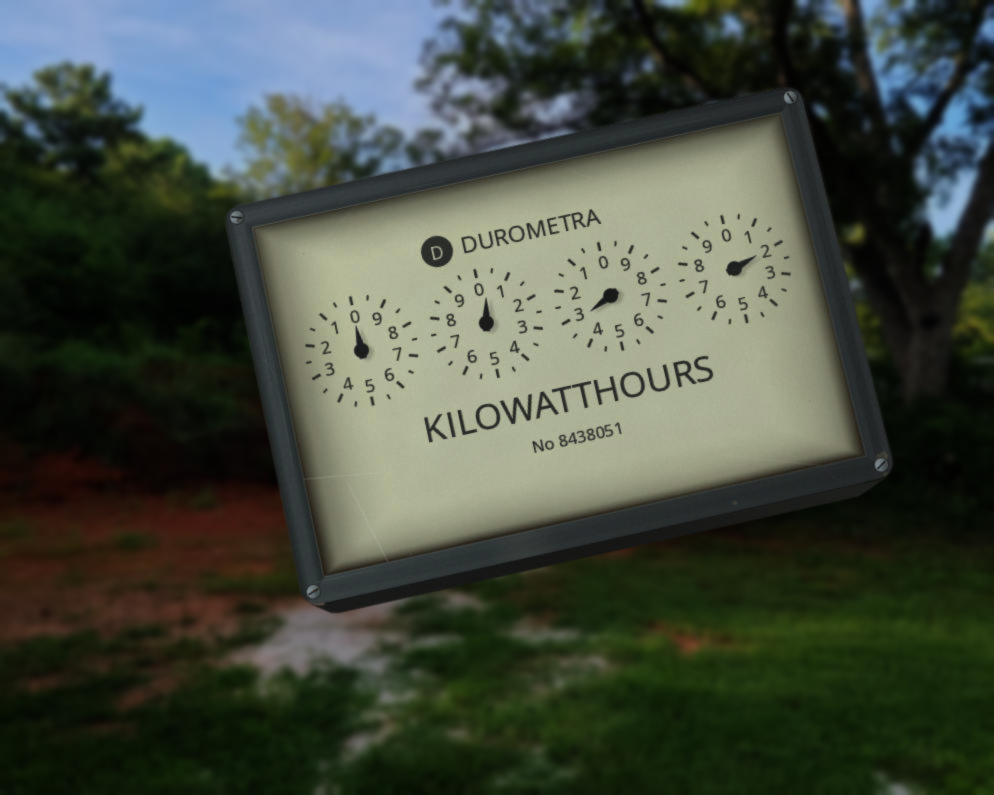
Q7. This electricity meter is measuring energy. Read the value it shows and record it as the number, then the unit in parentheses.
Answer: 32 (kWh)
